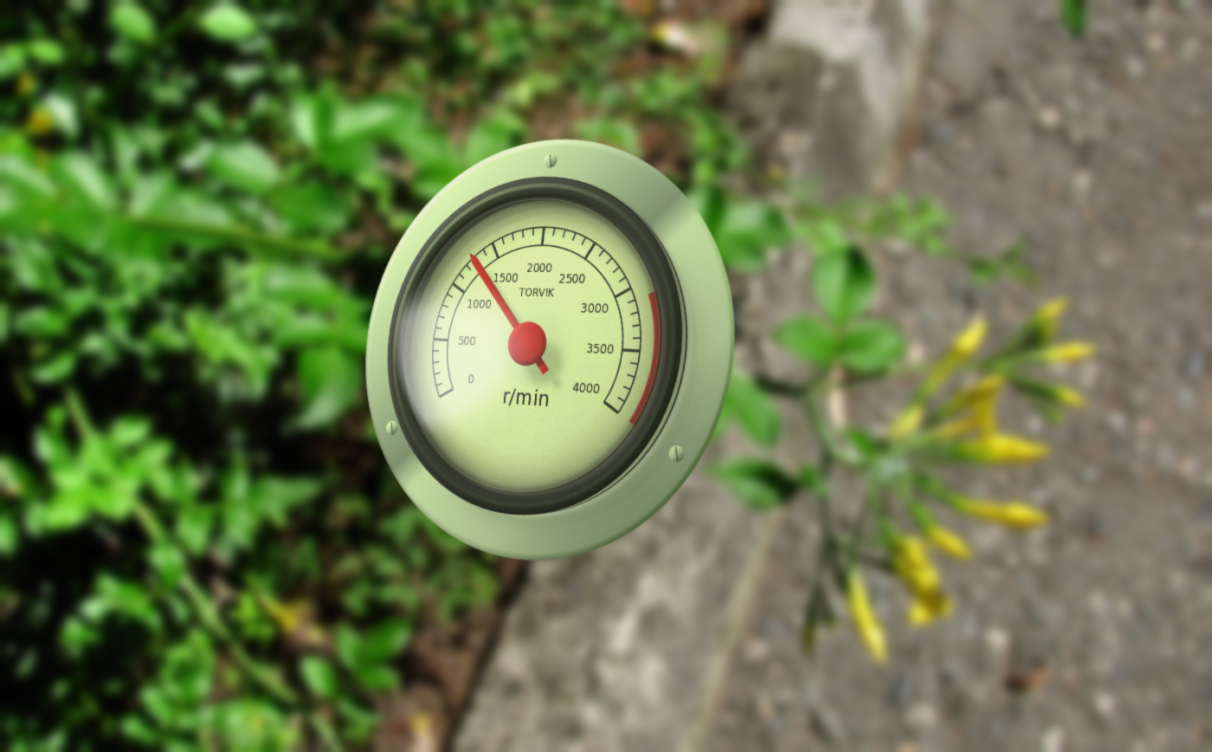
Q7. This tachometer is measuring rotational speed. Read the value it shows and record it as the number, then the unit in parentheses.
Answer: 1300 (rpm)
